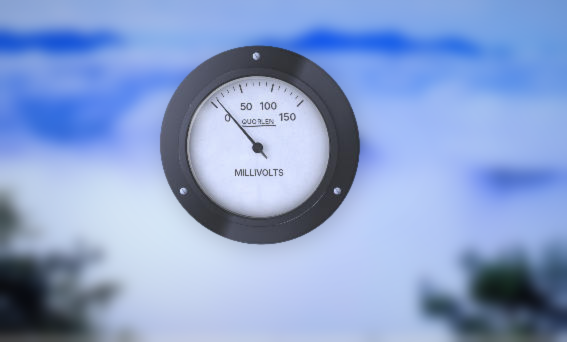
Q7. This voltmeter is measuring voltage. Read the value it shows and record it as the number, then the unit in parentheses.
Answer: 10 (mV)
